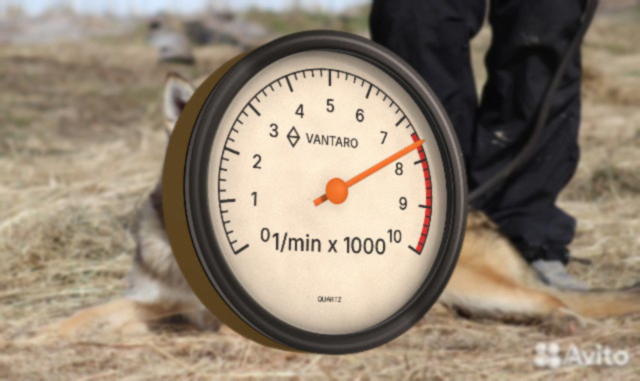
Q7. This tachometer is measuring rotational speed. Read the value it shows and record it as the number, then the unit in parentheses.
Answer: 7600 (rpm)
